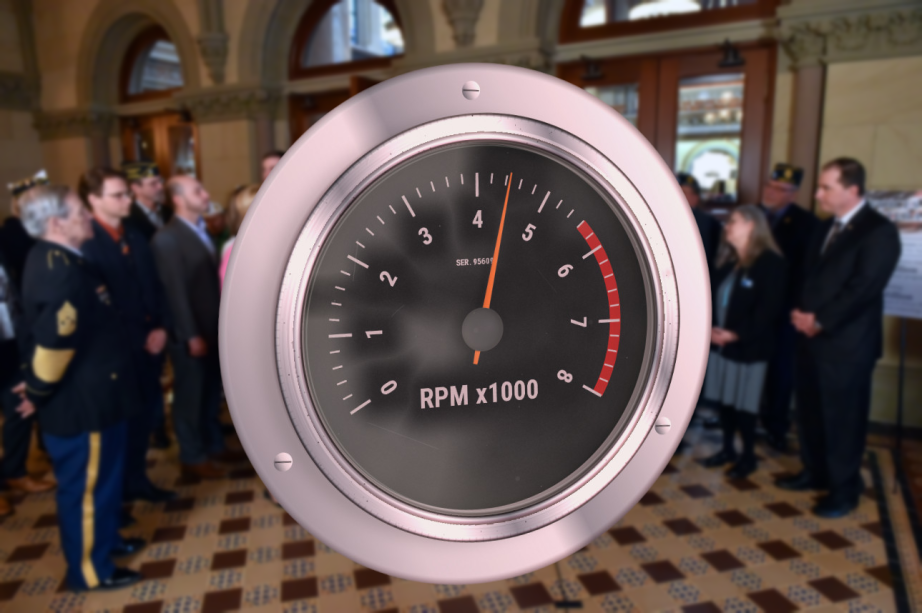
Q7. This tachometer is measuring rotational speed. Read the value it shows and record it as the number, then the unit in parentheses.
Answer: 4400 (rpm)
